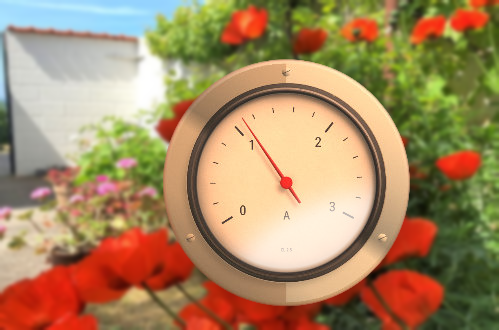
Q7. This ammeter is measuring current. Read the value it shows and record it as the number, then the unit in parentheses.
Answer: 1.1 (A)
